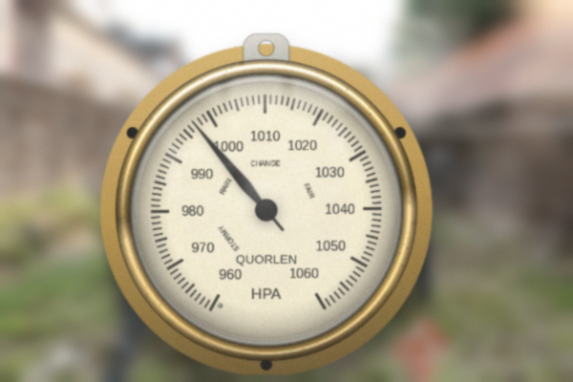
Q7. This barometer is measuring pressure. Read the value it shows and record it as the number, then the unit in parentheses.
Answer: 997 (hPa)
